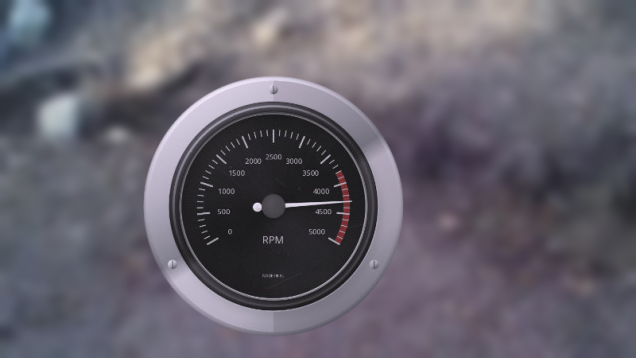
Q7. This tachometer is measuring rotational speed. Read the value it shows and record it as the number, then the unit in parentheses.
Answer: 4300 (rpm)
